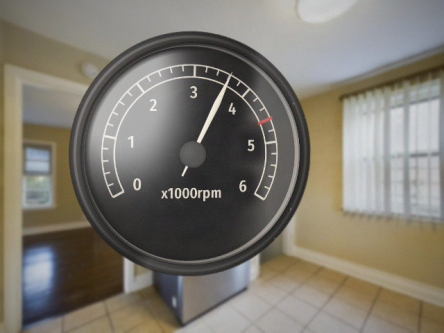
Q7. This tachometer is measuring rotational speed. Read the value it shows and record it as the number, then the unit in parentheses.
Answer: 3600 (rpm)
